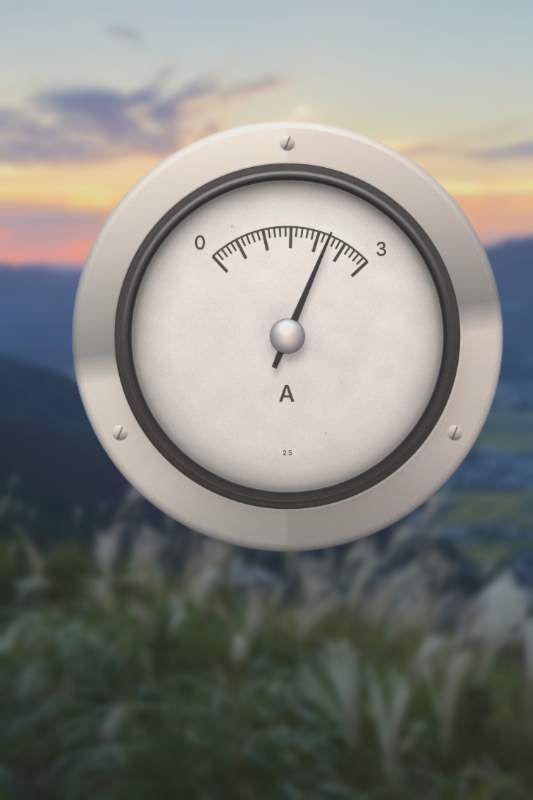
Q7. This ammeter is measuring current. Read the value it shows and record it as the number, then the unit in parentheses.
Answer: 2.2 (A)
